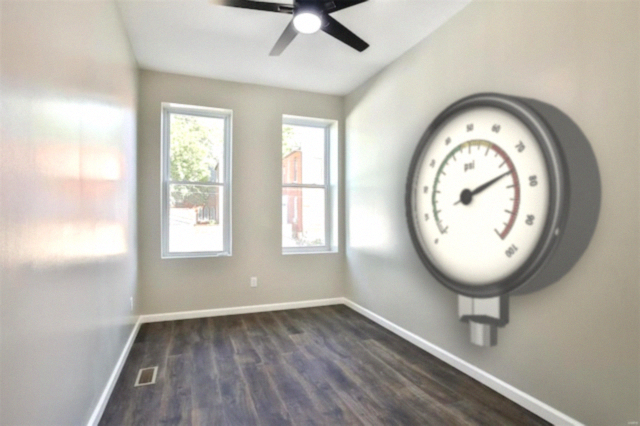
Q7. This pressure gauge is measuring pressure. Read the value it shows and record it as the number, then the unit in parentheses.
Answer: 75 (psi)
